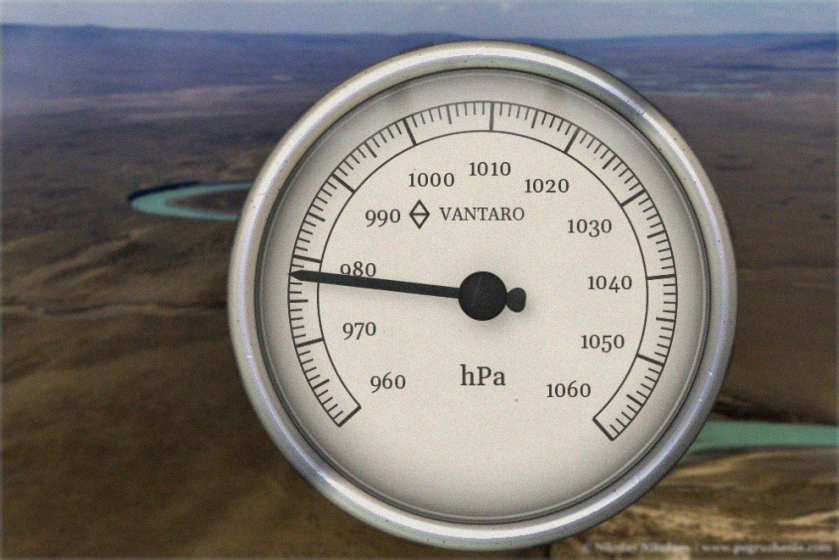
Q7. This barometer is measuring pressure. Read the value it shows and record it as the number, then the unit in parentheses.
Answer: 978 (hPa)
